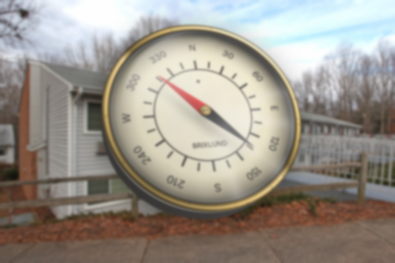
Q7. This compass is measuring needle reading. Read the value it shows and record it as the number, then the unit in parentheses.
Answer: 315 (°)
